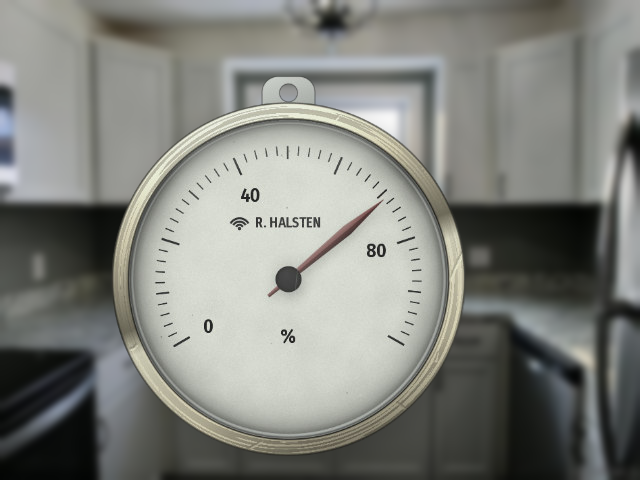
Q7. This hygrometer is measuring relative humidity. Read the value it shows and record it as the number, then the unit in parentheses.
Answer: 71 (%)
